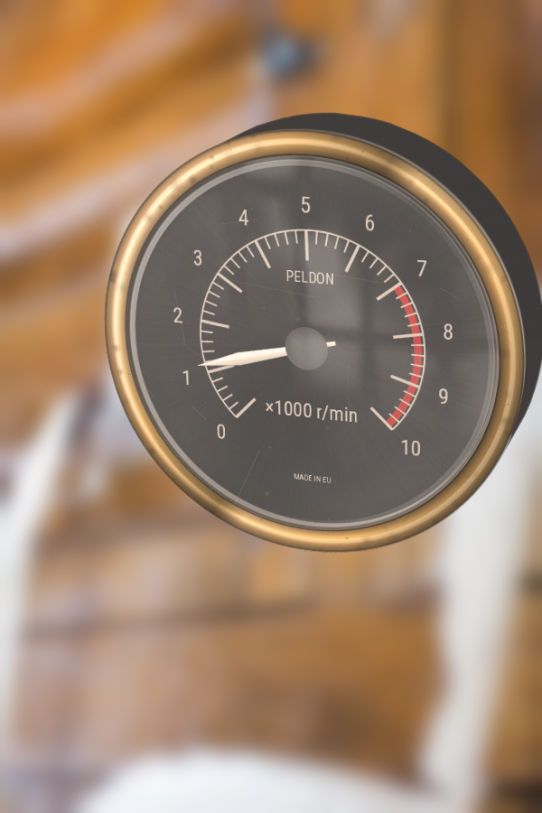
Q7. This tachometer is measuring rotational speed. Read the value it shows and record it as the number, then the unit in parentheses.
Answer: 1200 (rpm)
